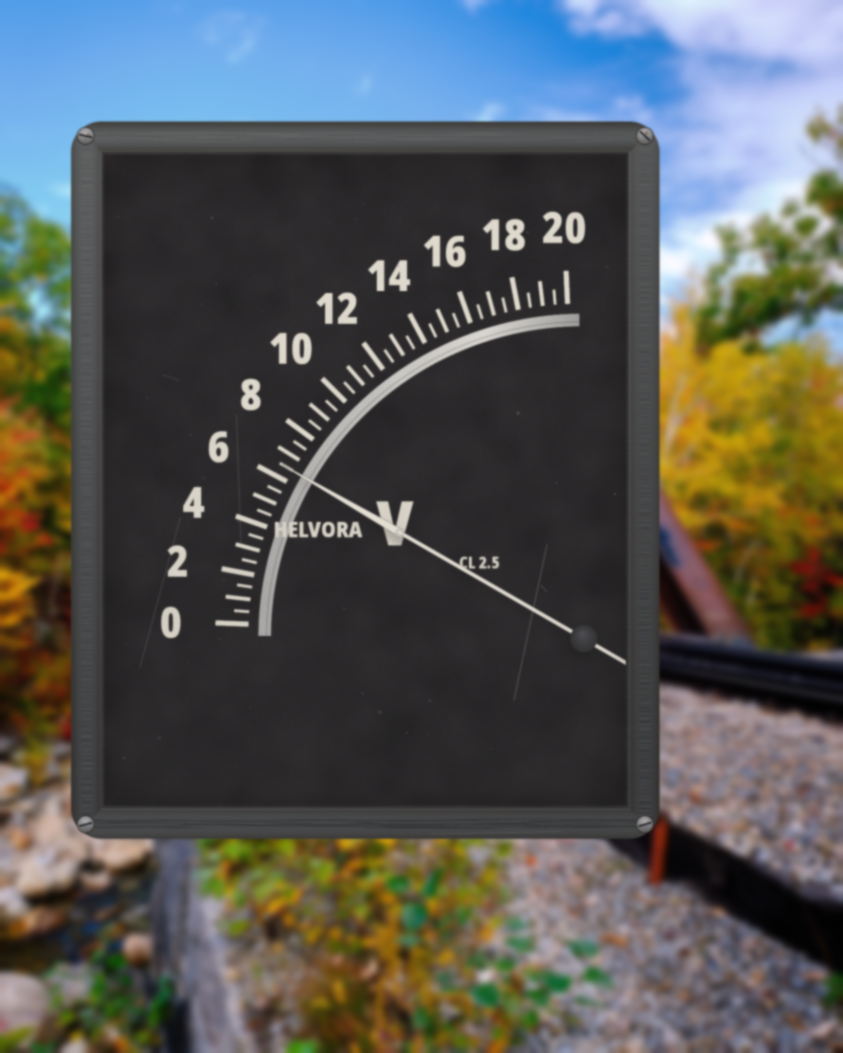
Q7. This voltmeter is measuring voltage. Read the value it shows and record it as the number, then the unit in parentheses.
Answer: 6.5 (V)
